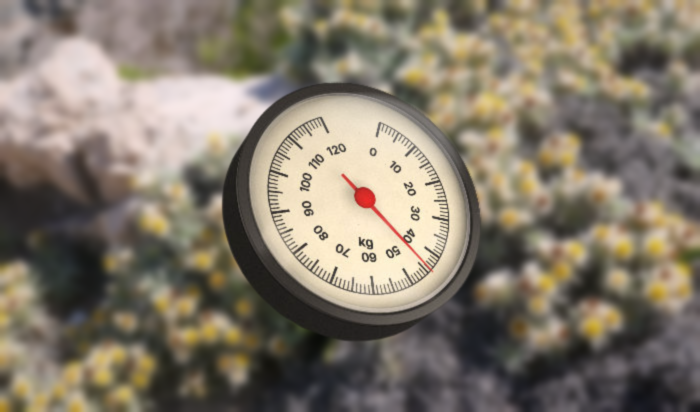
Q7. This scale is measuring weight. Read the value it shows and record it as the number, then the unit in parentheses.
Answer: 45 (kg)
